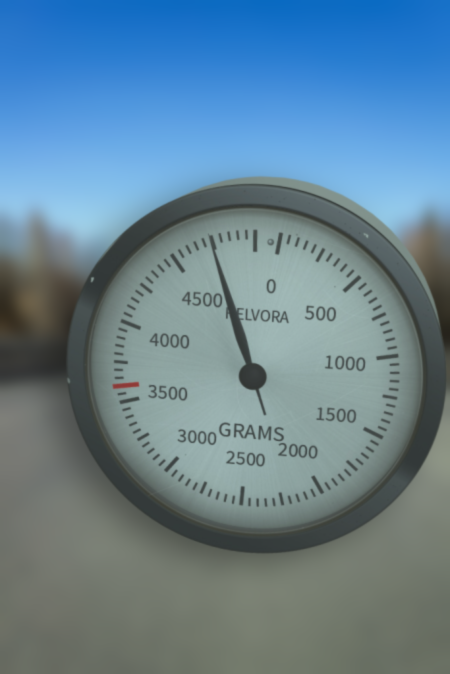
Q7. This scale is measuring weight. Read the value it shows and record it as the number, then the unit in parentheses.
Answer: 4750 (g)
